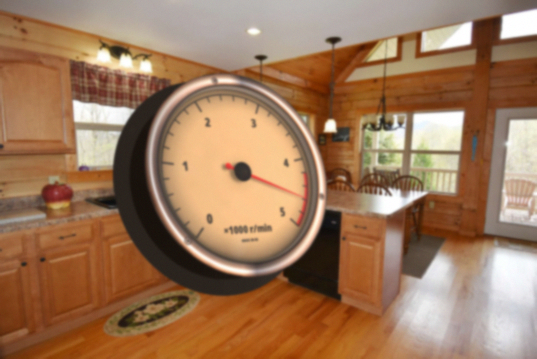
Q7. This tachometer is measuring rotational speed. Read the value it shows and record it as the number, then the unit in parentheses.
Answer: 4600 (rpm)
